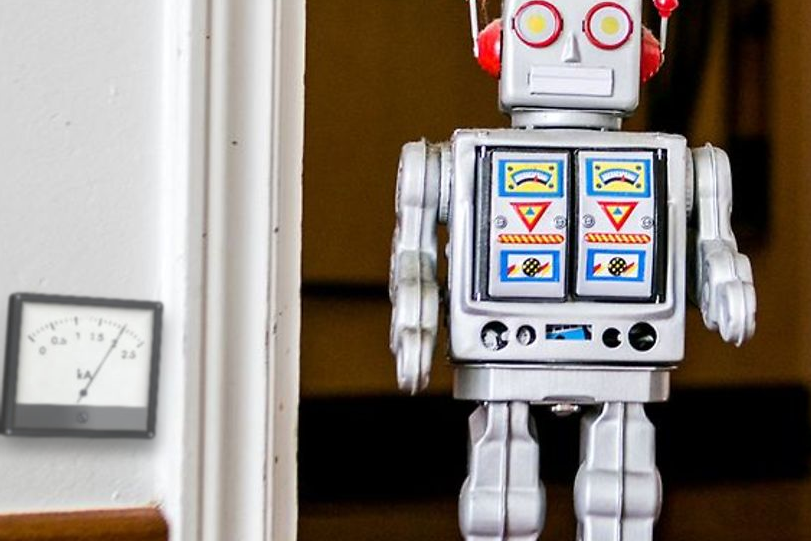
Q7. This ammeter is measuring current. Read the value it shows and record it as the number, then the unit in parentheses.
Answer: 2 (kA)
